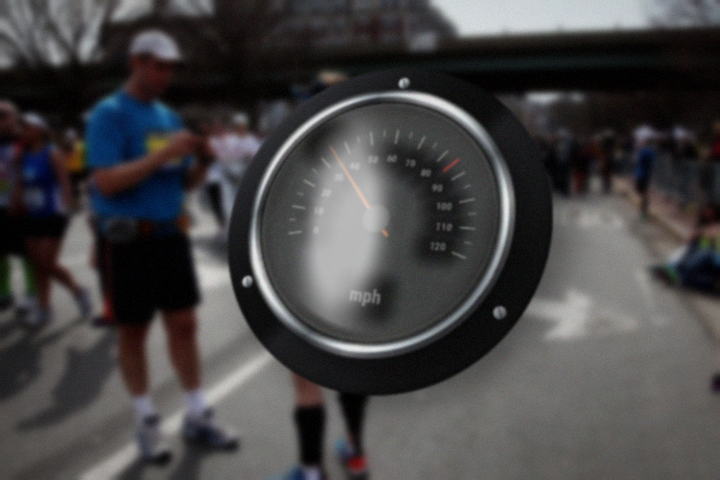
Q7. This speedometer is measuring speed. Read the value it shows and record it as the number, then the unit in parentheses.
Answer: 35 (mph)
